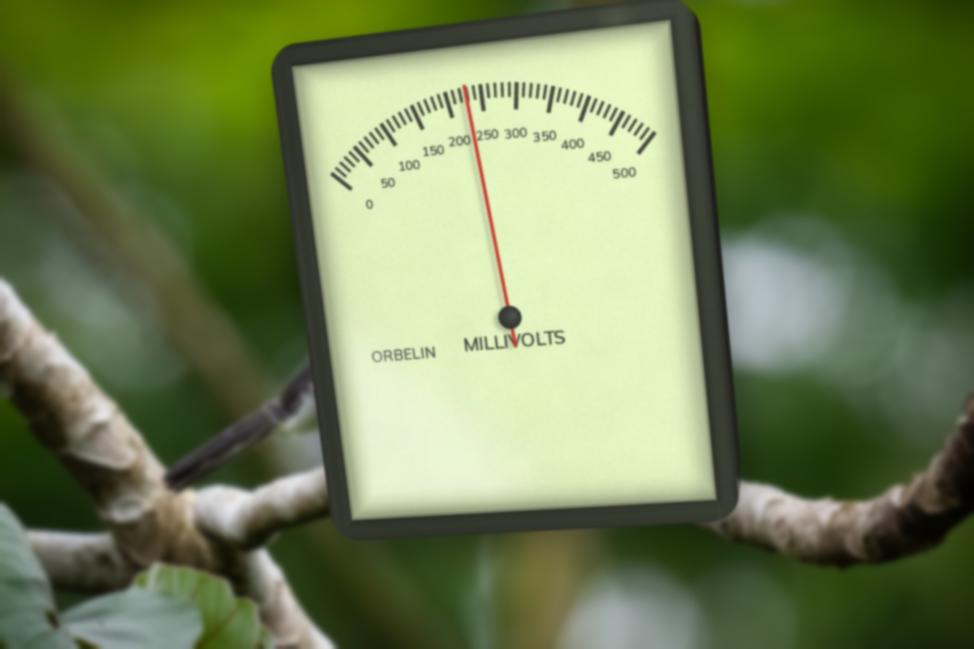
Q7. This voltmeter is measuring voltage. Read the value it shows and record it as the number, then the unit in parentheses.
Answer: 230 (mV)
